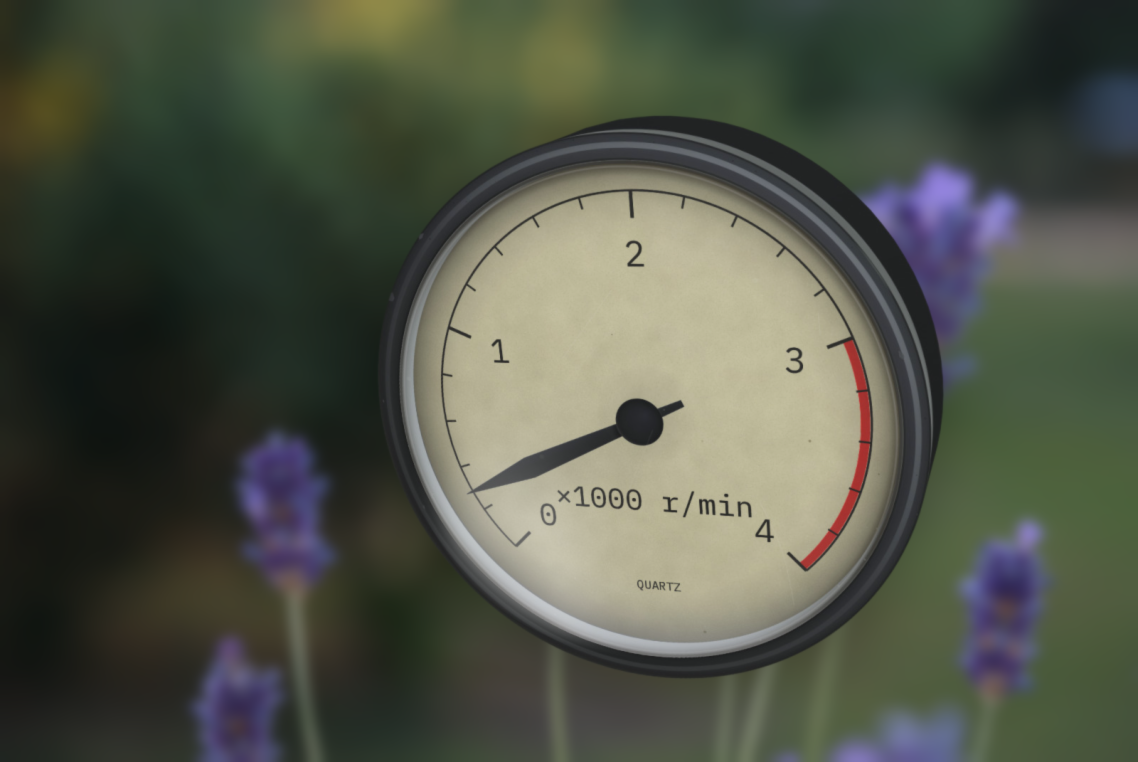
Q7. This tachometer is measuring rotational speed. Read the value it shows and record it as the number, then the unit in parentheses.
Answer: 300 (rpm)
